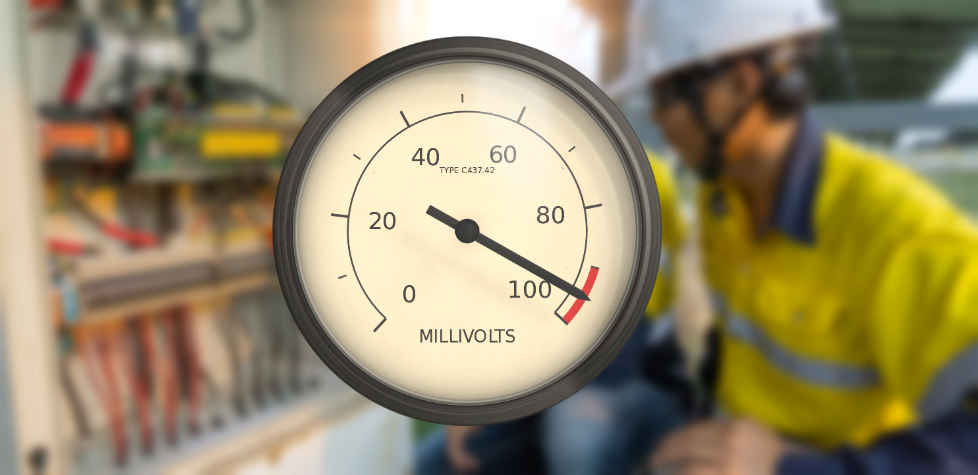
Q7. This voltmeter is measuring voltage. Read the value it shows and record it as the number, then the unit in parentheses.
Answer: 95 (mV)
